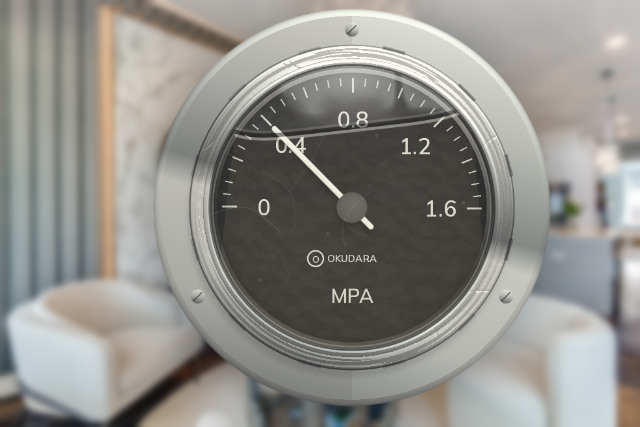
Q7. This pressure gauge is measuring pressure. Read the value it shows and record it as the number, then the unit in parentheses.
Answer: 0.4 (MPa)
